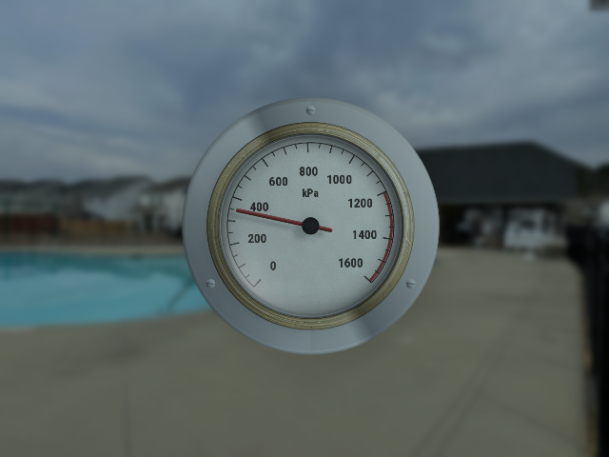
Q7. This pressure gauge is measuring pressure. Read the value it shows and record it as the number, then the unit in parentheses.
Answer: 350 (kPa)
